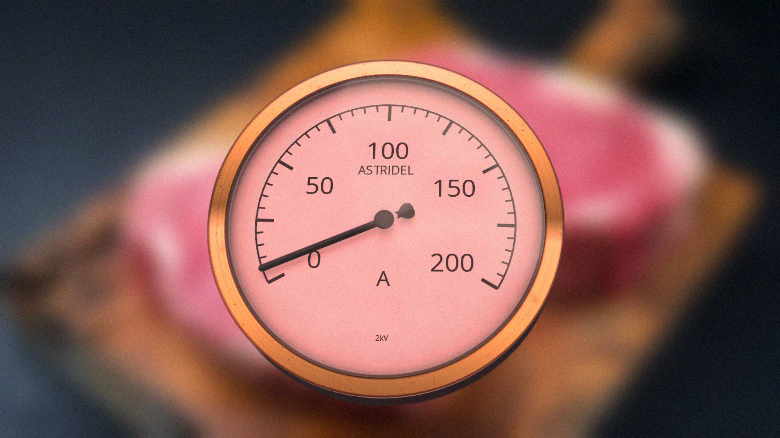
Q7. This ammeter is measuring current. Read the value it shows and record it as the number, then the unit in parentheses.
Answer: 5 (A)
